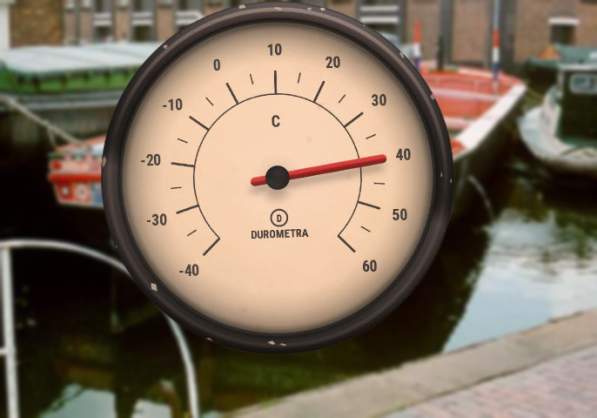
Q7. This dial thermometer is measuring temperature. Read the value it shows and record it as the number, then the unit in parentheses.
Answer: 40 (°C)
